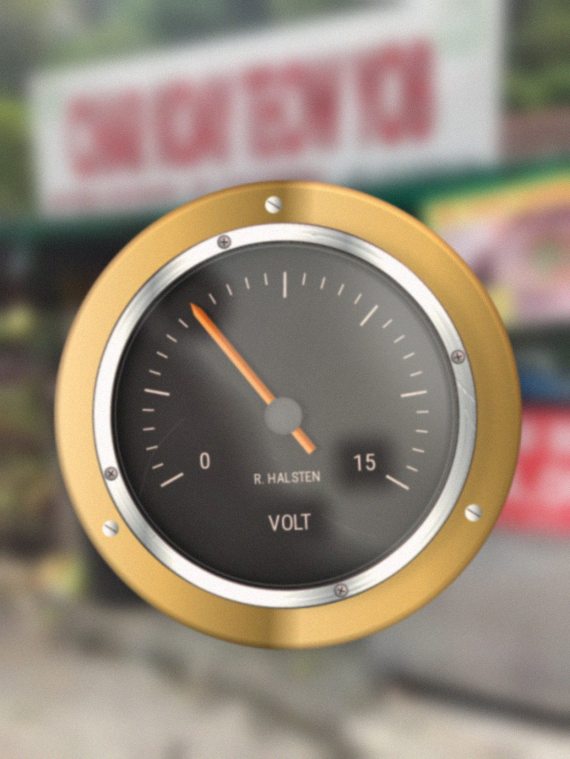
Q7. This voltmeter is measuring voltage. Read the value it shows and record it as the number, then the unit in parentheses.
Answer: 5 (V)
